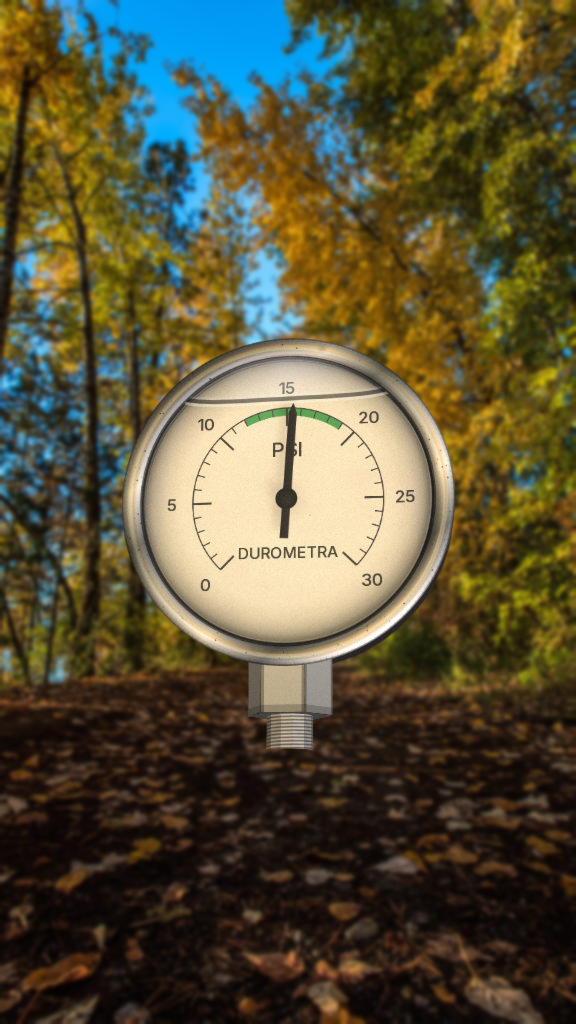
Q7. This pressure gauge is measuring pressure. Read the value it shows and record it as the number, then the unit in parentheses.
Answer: 15.5 (psi)
